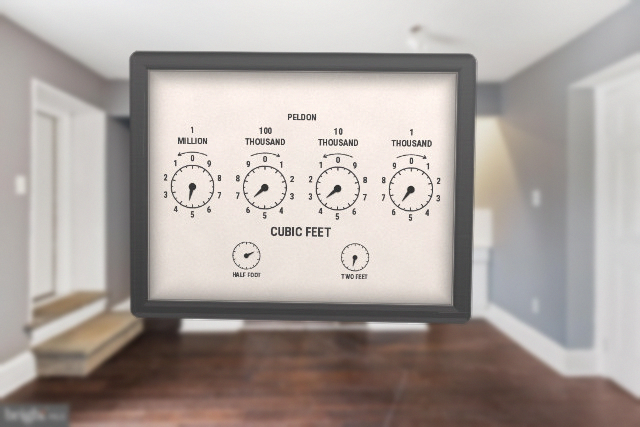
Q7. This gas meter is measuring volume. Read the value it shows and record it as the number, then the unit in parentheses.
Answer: 463600 (ft³)
